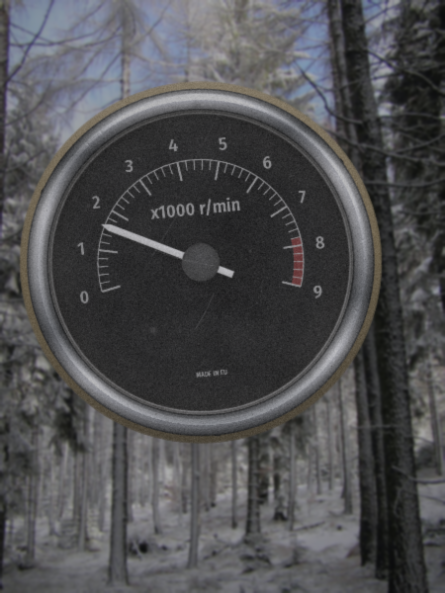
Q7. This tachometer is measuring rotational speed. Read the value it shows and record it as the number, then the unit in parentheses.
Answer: 1600 (rpm)
